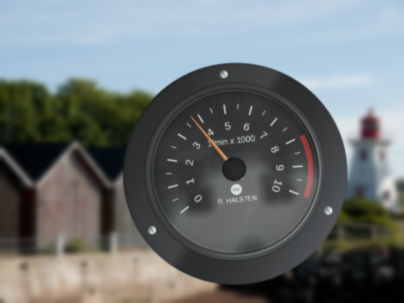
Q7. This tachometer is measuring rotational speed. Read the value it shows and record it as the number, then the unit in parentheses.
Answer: 3750 (rpm)
